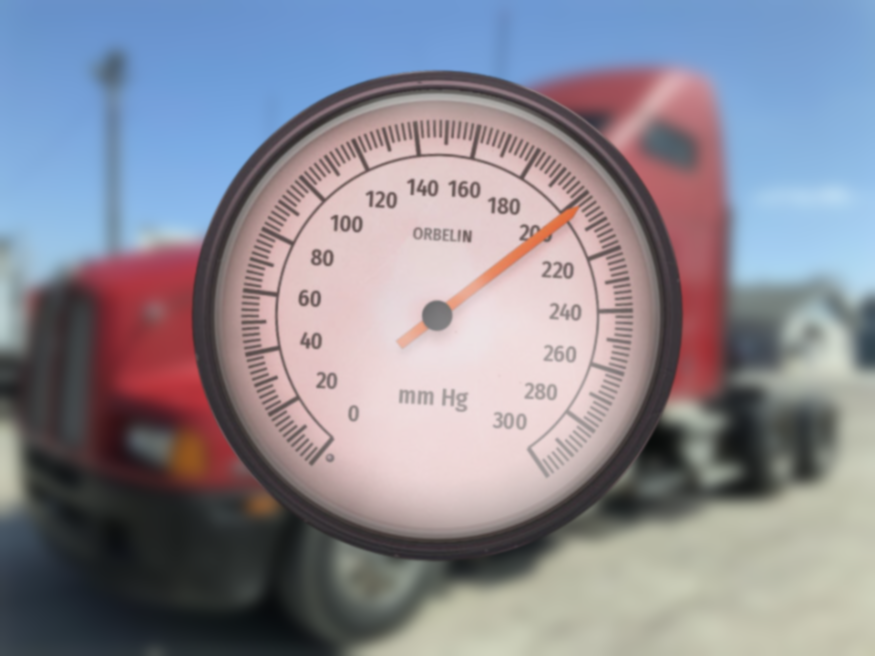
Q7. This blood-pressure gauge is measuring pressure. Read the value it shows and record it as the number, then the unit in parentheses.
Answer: 202 (mmHg)
